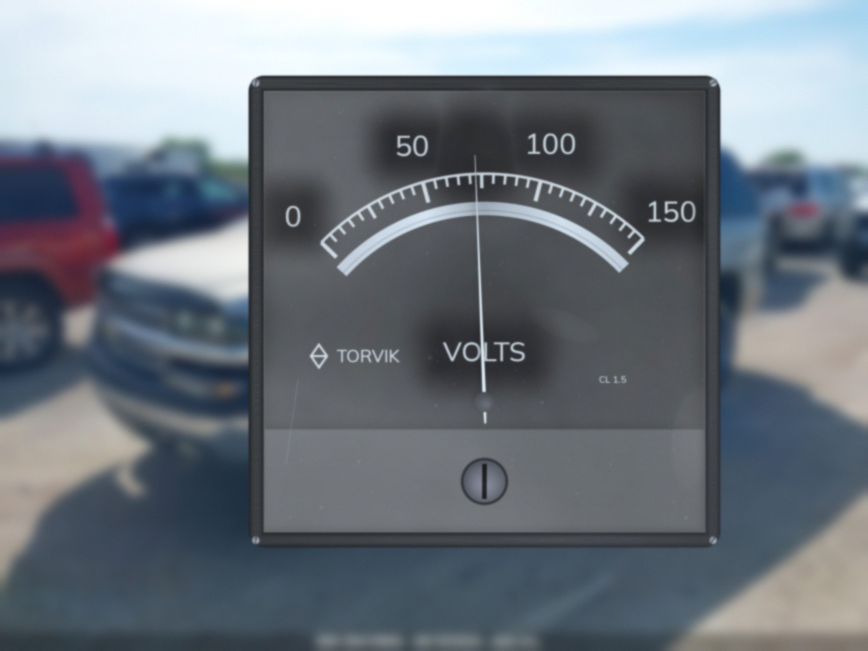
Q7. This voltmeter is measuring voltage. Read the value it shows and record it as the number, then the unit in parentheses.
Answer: 72.5 (V)
